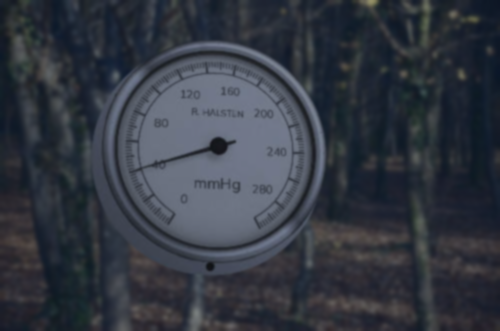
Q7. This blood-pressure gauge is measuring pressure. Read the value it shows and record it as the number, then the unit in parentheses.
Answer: 40 (mmHg)
